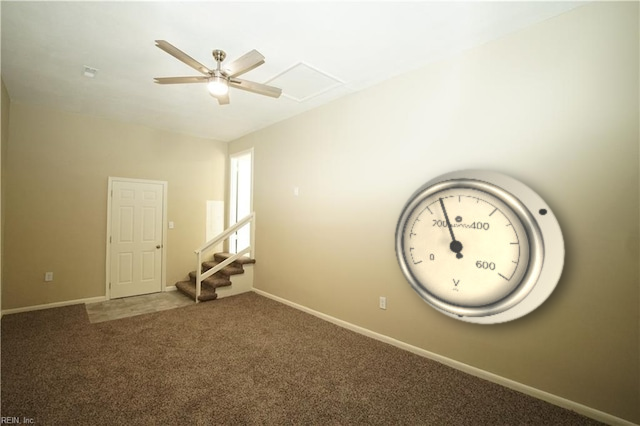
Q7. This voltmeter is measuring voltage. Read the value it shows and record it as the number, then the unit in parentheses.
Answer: 250 (V)
